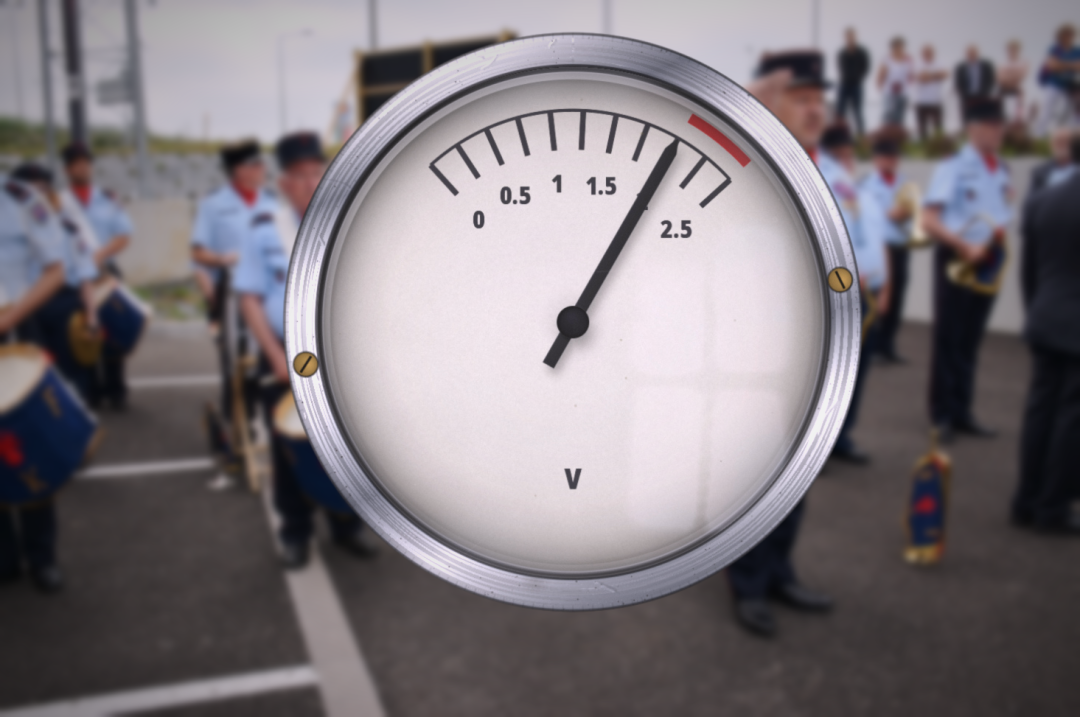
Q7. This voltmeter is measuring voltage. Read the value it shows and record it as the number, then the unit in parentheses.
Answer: 2 (V)
